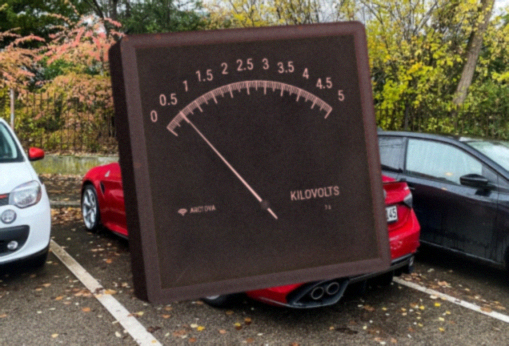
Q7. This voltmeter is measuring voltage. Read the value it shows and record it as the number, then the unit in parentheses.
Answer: 0.5 (kV)
